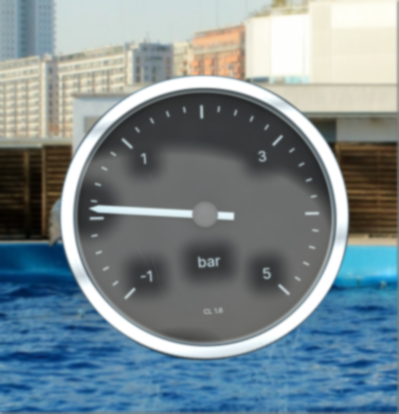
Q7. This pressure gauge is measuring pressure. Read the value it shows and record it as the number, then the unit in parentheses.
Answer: 0.1 (bar)
